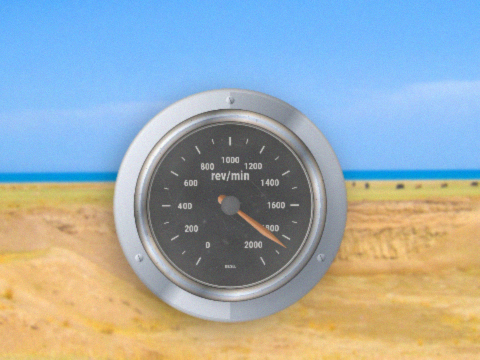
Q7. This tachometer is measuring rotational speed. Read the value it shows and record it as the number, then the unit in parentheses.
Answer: 1850 (rpm)
